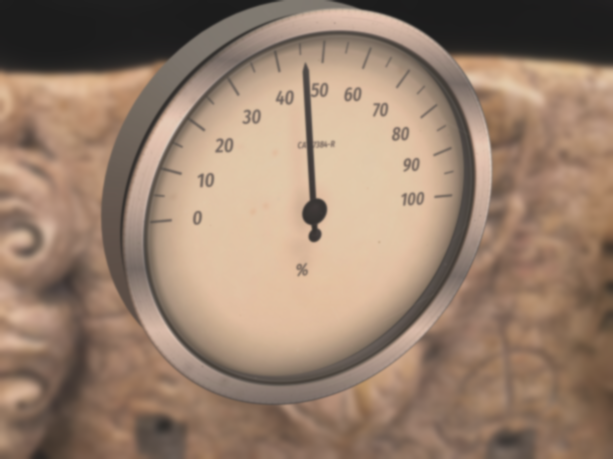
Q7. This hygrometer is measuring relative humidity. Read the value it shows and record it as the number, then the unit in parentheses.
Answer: 45 (%)
